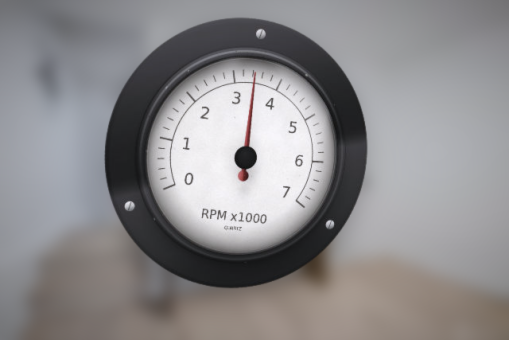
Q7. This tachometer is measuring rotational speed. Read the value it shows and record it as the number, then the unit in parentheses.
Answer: 3400 (rpm)
